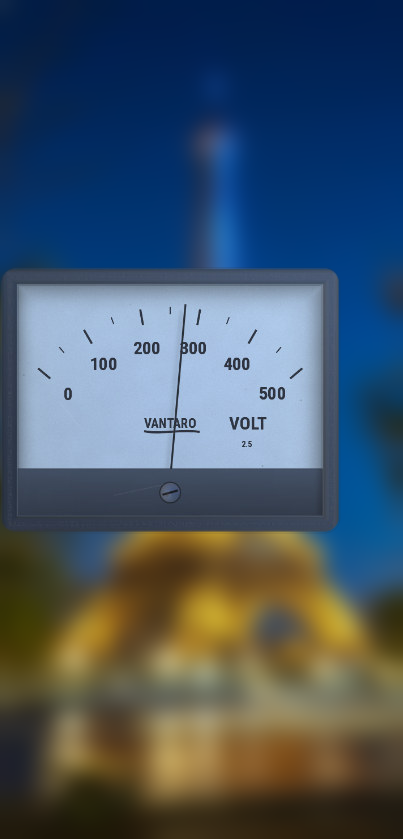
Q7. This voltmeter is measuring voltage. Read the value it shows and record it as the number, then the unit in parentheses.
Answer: 275 (V)
